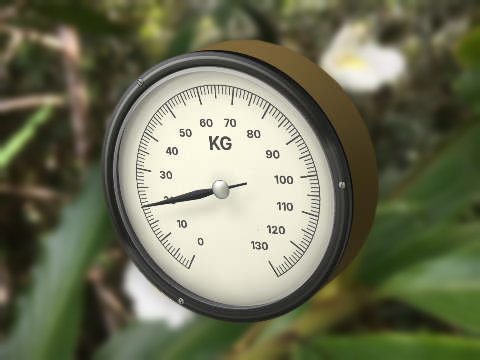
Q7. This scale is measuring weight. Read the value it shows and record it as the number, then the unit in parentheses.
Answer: 20 (kg)
